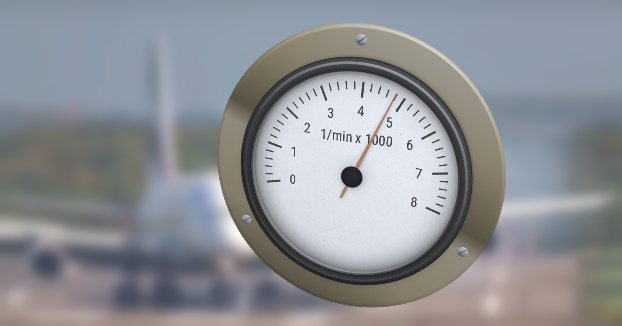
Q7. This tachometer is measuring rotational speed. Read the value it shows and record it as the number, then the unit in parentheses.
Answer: 4800 (rpm)
